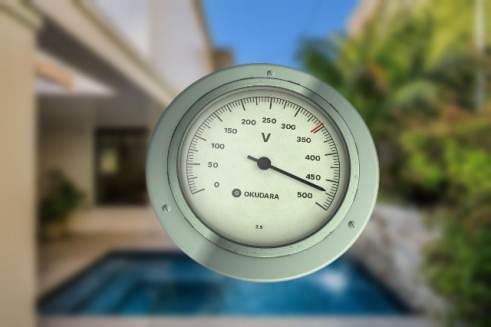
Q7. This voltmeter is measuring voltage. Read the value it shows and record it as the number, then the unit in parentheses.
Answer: 475 (V)
